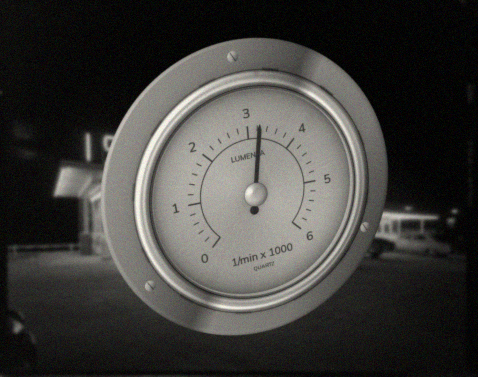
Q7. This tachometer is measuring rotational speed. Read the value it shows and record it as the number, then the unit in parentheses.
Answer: 3200 (rpm)
